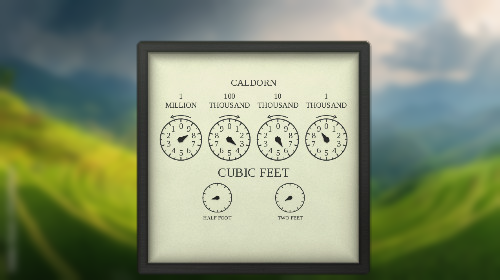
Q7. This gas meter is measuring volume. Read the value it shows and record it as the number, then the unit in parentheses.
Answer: 835900 (ft³)
